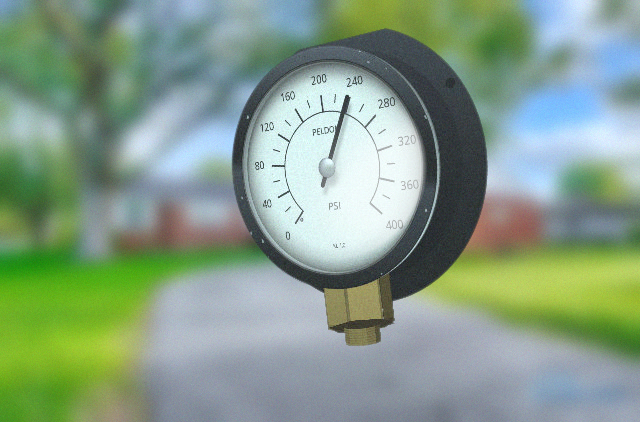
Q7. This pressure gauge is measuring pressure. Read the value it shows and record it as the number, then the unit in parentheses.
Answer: 240 (psi)
